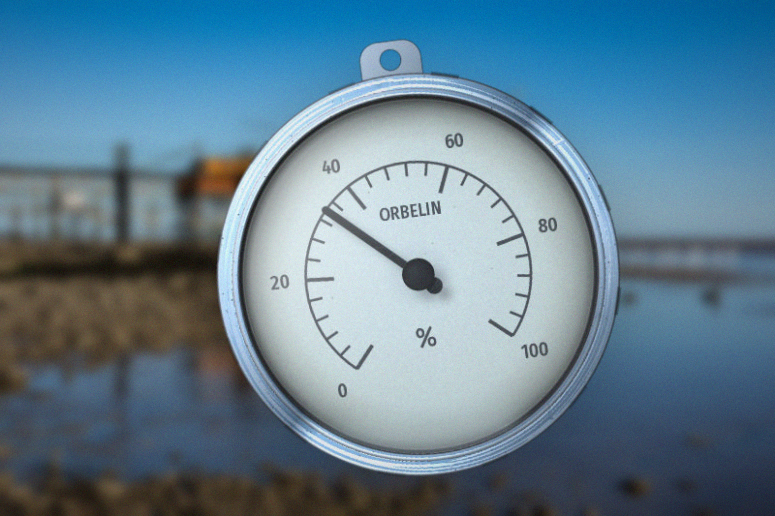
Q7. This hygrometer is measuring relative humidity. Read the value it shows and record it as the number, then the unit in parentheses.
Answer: 34 (%)
